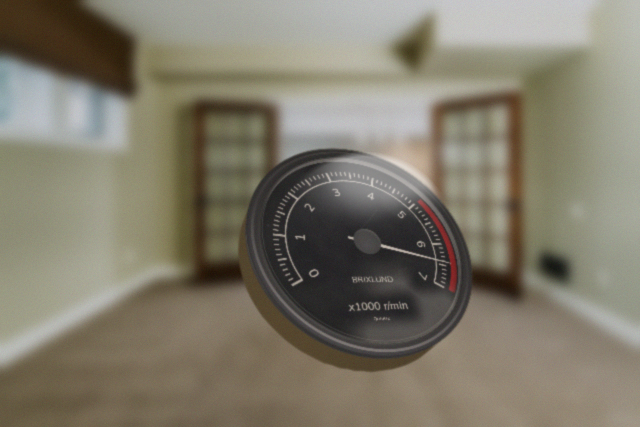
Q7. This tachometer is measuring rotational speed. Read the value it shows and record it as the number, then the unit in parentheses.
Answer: 6500 (rpm)
